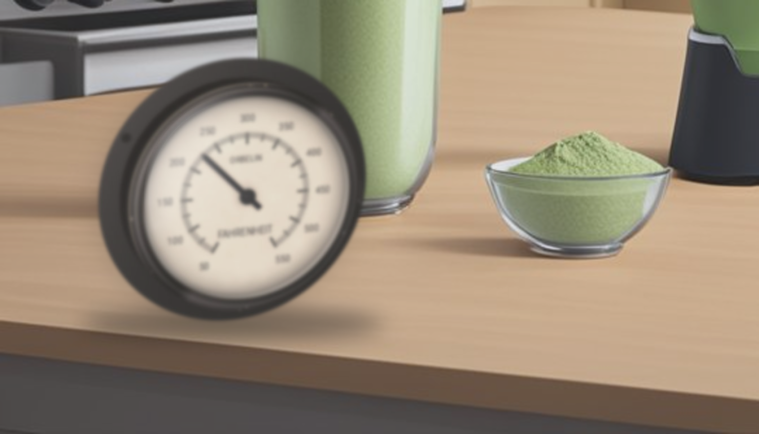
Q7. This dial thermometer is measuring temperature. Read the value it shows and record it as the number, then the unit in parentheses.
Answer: 225 (°F)
